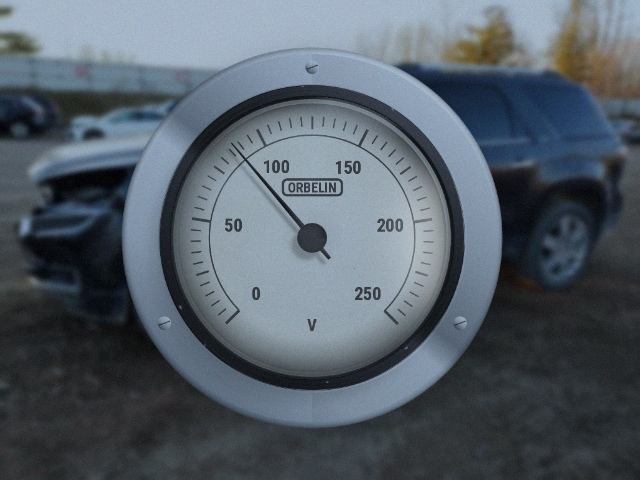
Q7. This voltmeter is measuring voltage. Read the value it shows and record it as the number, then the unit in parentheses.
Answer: 87.5 (V)
